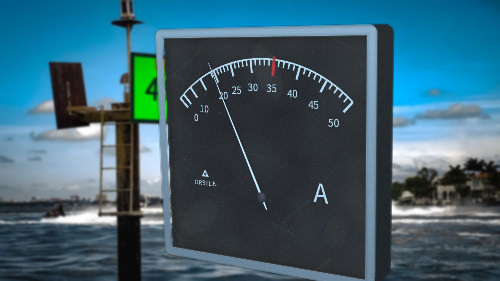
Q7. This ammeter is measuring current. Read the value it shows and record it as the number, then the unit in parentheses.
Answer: 20 (A)
